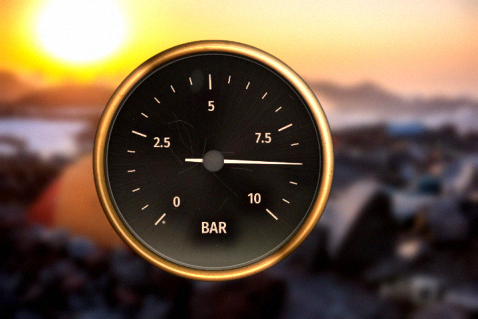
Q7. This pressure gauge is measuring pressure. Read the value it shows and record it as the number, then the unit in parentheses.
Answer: 8.5 (bar)
